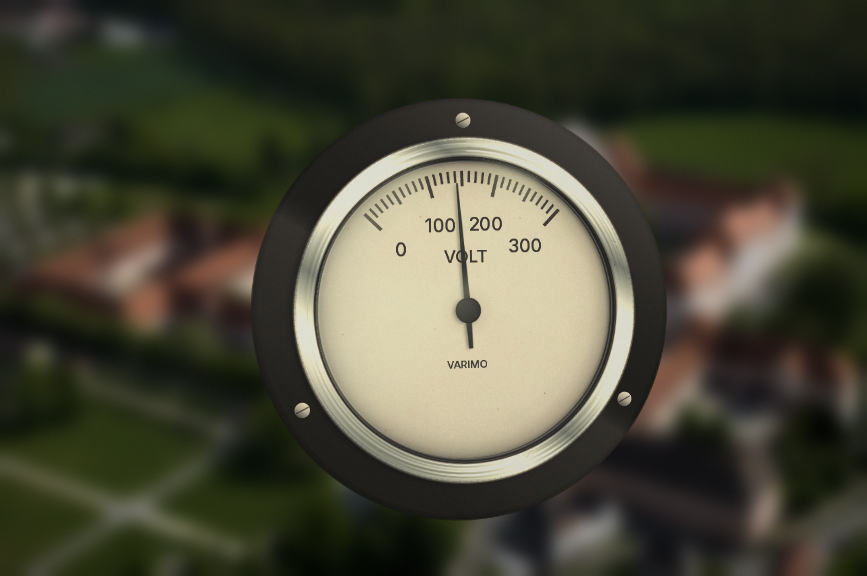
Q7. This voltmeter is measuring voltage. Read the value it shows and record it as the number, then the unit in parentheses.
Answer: 140 (V)
